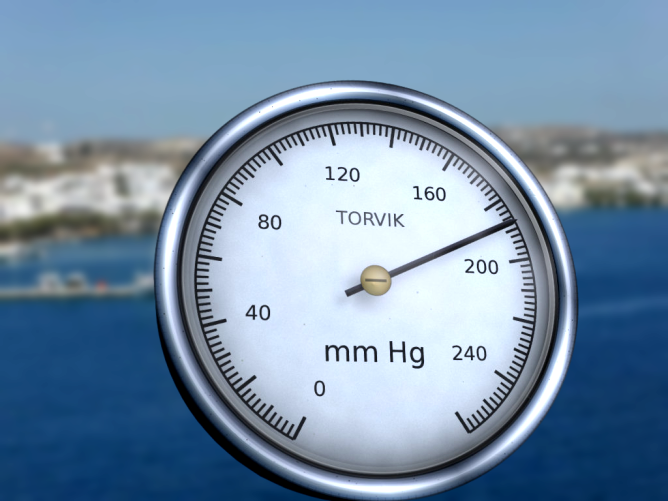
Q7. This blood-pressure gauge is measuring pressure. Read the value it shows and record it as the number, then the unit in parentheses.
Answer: 188 (mmHg)
